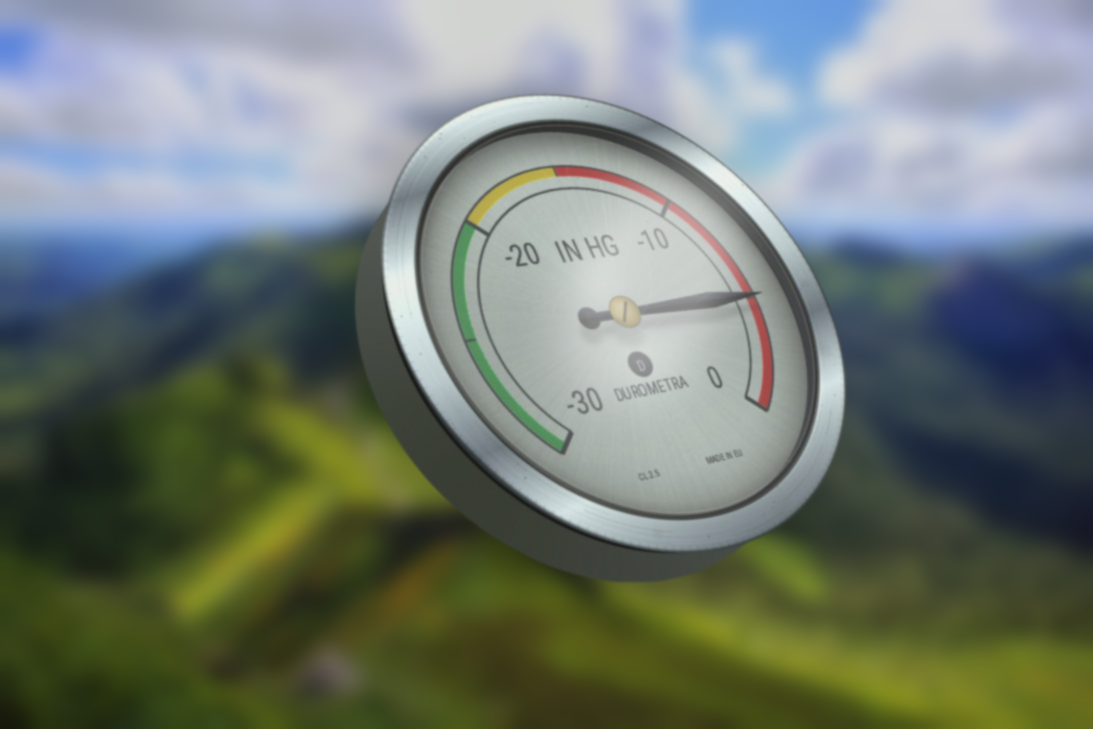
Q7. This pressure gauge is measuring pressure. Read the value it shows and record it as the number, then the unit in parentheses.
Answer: -5 (inHg)
